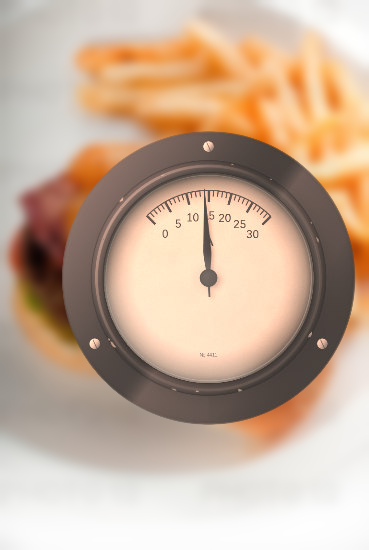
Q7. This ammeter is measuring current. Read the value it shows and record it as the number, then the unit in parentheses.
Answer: 14 (A)
